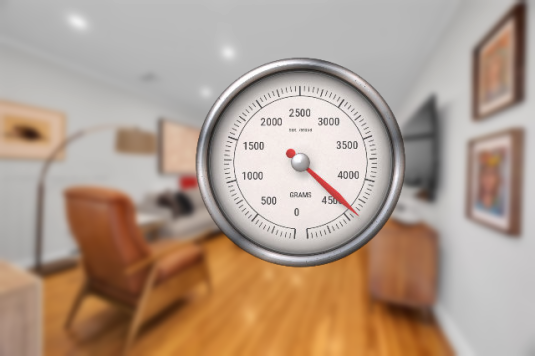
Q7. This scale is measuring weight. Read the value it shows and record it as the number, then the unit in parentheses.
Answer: 4400 (g)
